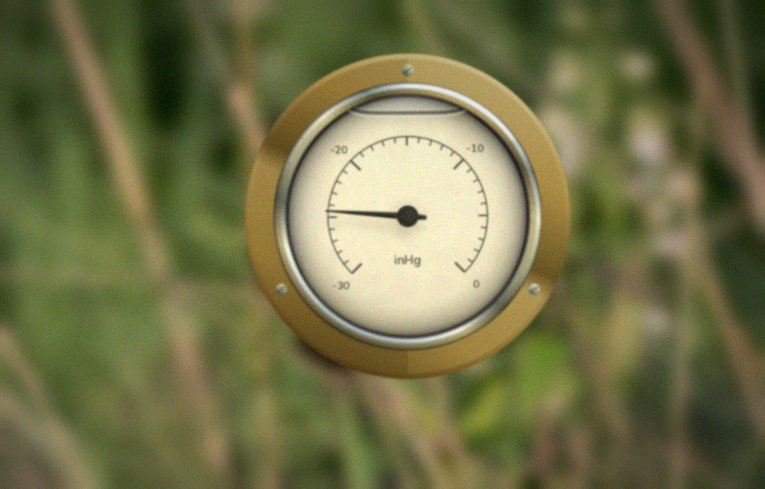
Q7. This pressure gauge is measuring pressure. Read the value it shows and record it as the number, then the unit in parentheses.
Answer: -24.5 (inHg)
